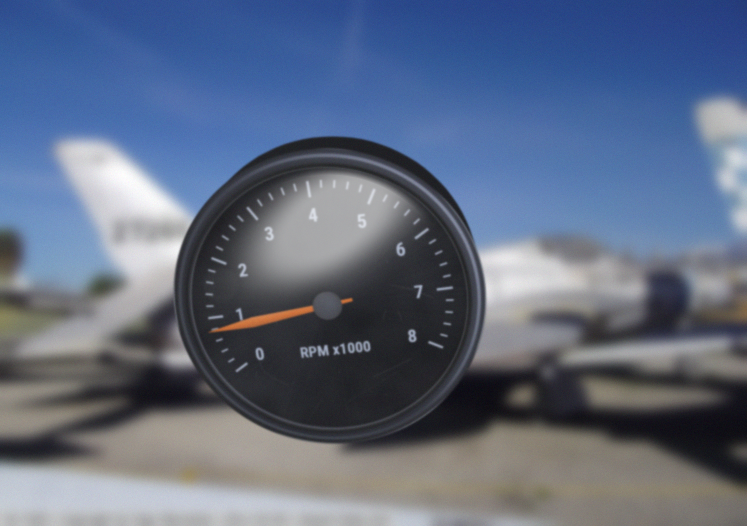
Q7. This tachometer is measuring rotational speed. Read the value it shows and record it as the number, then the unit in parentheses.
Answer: 800 (rpm)
